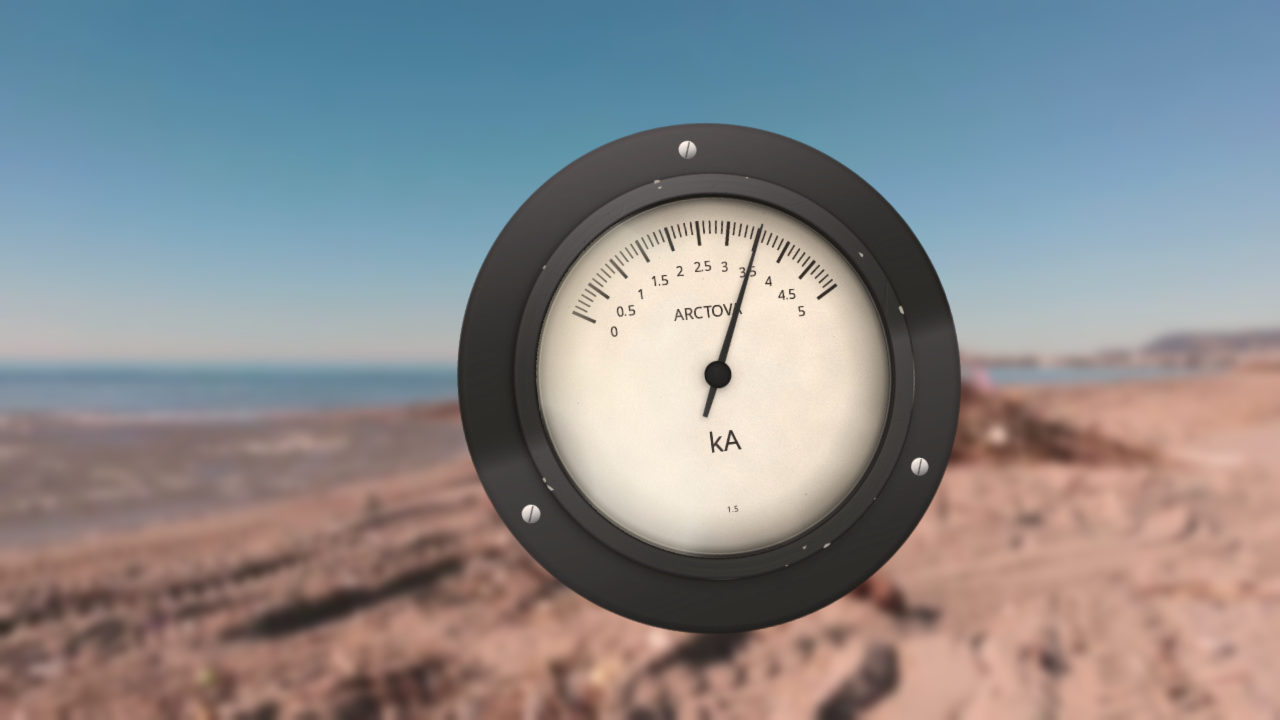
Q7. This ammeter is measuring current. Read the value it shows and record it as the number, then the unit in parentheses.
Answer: 3.5 (kA)
